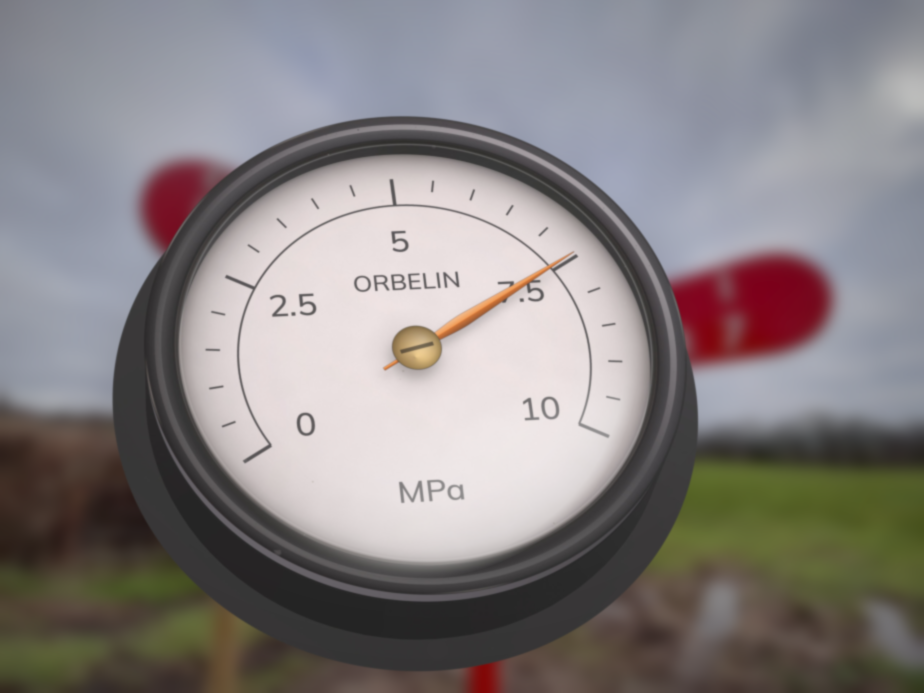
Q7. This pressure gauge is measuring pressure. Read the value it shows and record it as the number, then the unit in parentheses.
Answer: 7.5 (MPa)
